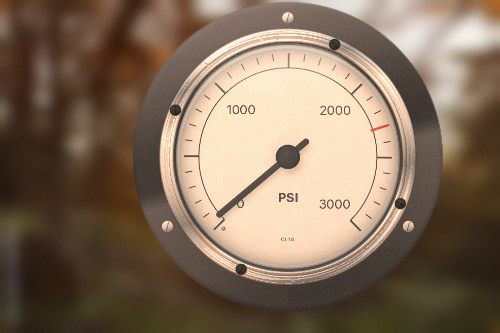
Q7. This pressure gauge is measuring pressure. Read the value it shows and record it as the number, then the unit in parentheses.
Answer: 50 (psi)
